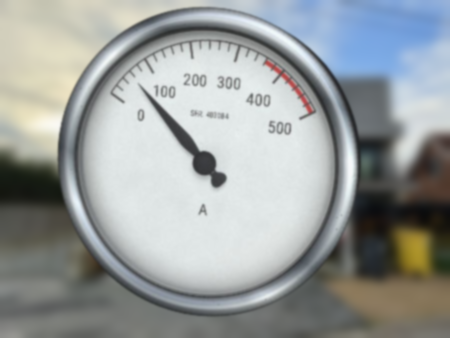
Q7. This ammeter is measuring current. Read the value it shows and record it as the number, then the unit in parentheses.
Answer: 60 (A)
